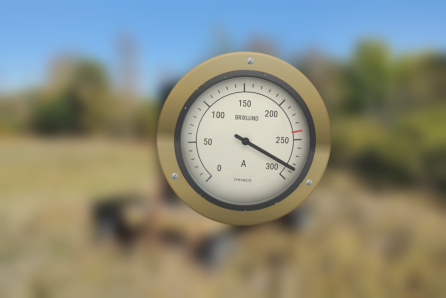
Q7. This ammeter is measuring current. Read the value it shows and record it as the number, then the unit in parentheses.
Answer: 285 (A)
